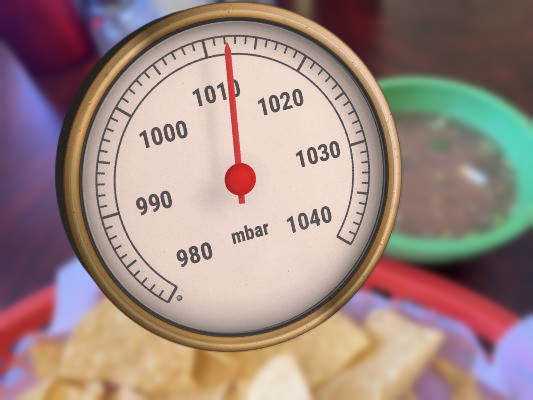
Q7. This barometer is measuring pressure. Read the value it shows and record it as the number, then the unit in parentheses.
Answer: 1012 (mbar)
